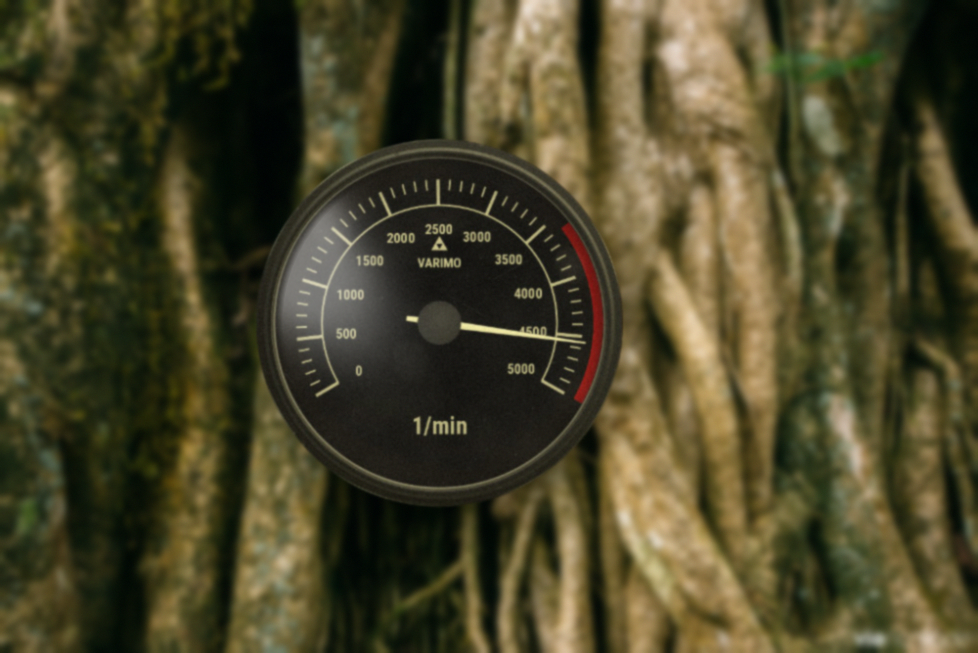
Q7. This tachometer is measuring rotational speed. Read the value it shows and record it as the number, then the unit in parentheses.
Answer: 4550 (rpm)
